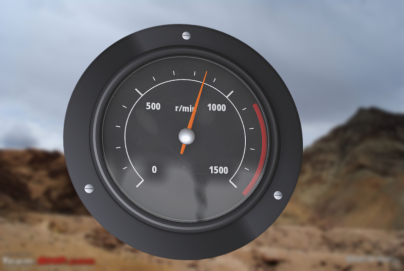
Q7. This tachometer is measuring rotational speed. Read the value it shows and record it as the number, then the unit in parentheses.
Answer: 850 (rpm)
